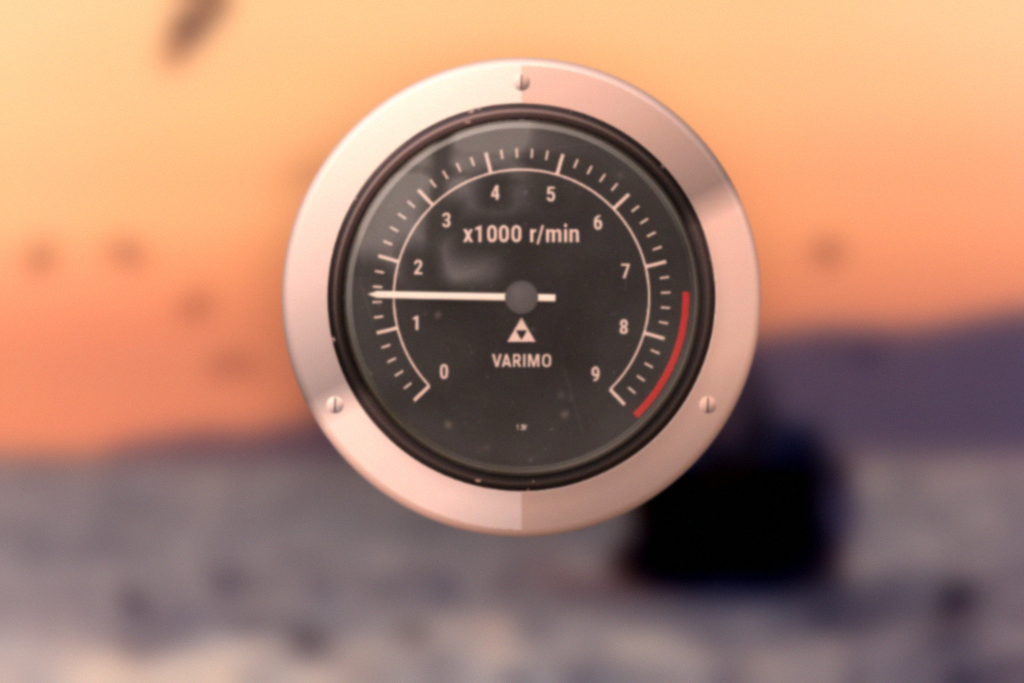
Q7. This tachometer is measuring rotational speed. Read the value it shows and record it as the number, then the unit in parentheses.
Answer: 1500 (rpm)
